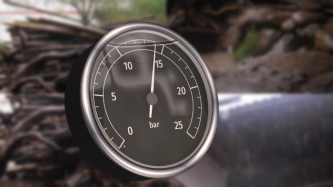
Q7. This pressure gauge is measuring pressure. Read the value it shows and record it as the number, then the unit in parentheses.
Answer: 14 (bar)
